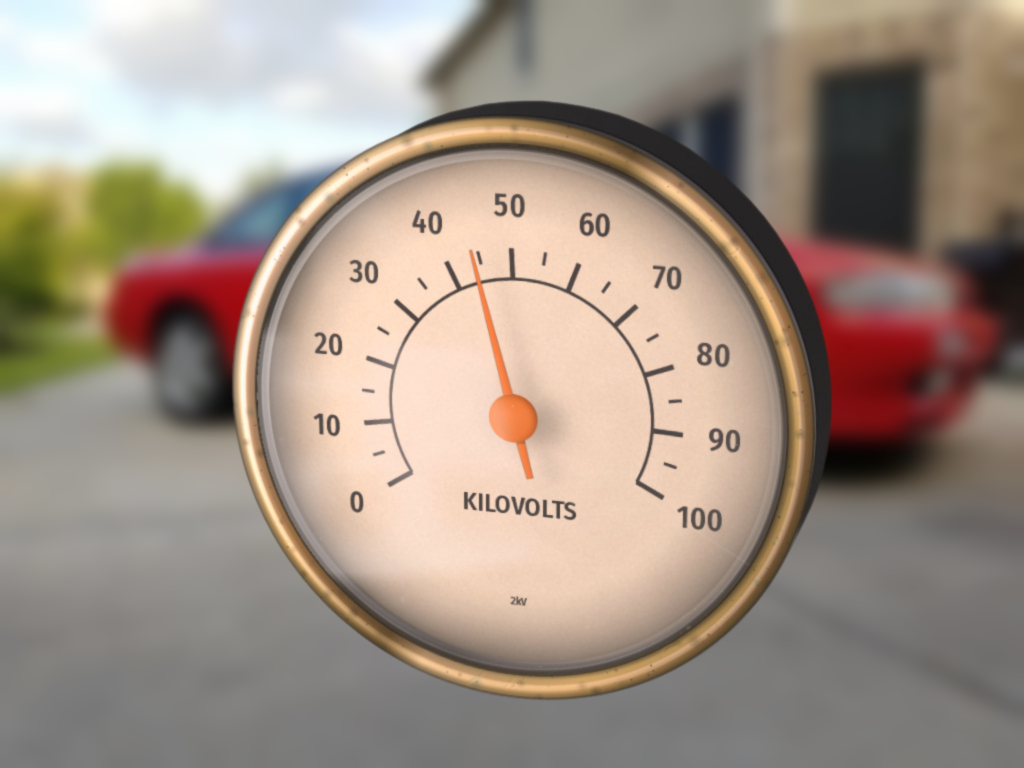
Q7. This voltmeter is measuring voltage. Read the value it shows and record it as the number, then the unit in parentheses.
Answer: 45 (kV)
